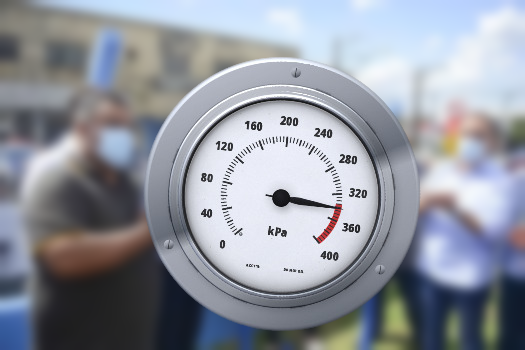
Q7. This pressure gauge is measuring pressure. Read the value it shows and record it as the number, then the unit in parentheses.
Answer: 340 (kPa)
